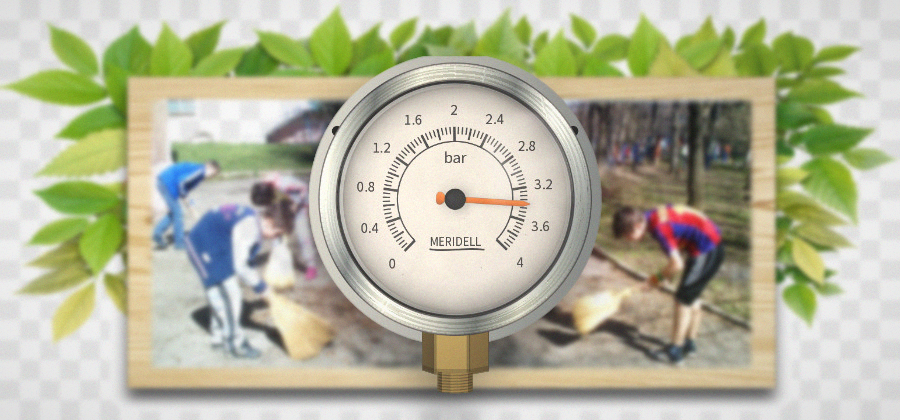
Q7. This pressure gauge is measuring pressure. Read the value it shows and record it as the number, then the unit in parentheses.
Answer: 3.4 (bar)
